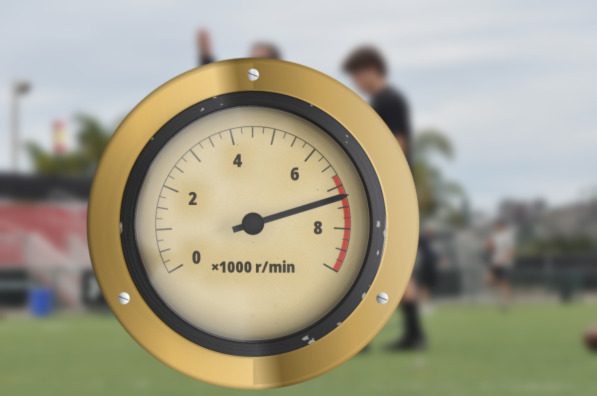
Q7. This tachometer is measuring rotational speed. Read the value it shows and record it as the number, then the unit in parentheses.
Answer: 7250 (rpm)
